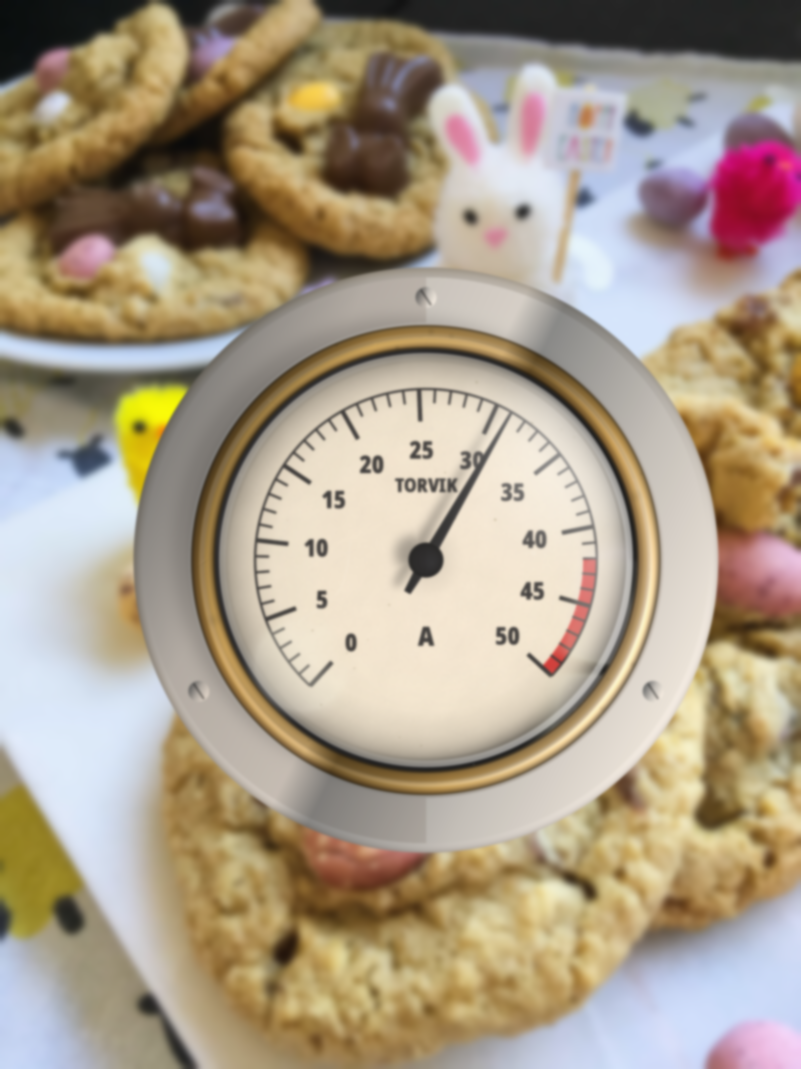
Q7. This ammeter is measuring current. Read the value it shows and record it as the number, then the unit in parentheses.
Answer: 31 (A)
